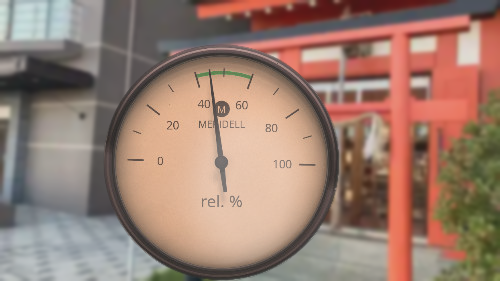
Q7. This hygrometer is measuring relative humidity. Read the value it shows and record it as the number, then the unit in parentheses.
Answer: 45 (%)
